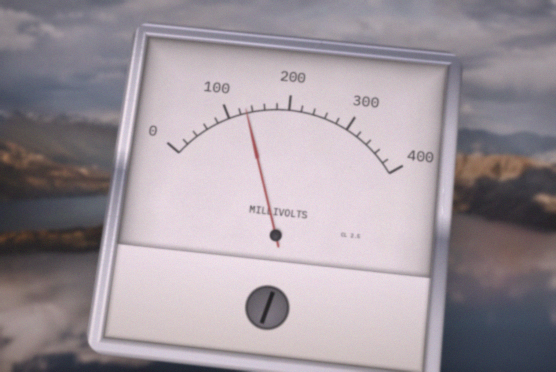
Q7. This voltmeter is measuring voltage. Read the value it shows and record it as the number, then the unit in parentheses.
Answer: 130 (mV)
